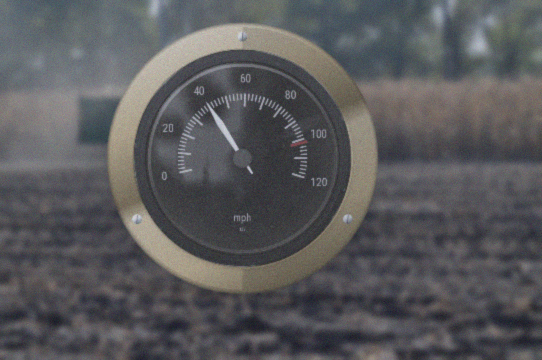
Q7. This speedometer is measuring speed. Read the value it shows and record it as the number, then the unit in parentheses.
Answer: 40 (mph)
